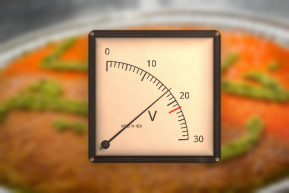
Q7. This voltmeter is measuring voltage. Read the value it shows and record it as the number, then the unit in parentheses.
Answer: 17 (V)
